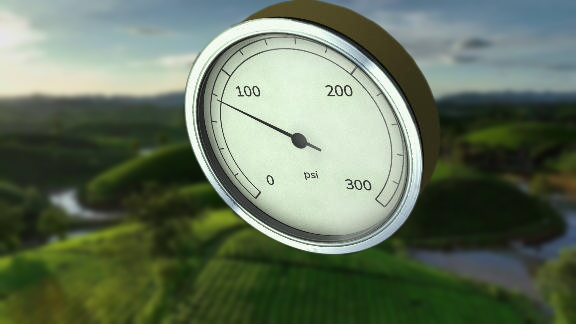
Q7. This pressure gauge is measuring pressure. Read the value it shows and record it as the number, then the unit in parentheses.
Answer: 80 (psi)
